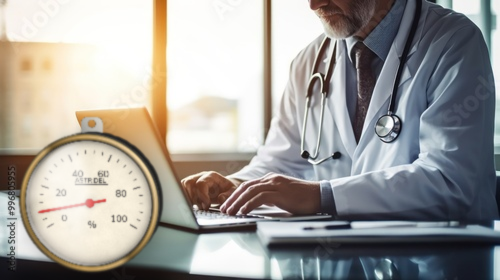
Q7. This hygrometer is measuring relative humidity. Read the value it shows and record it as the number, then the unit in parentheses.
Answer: 8 (%)
